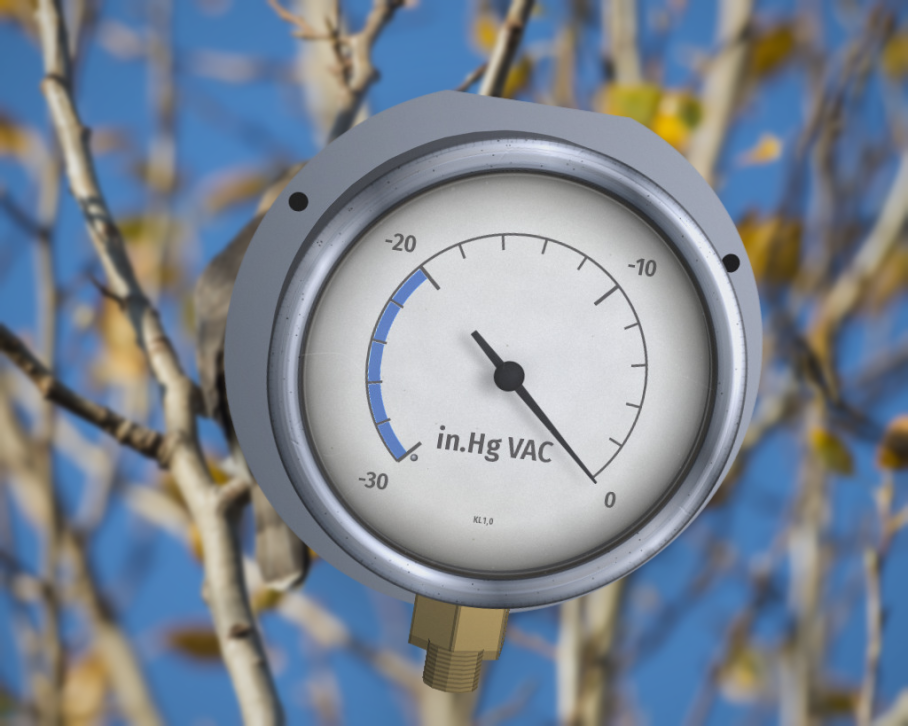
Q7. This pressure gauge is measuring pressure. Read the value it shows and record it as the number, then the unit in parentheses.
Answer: 0 (inHg)
